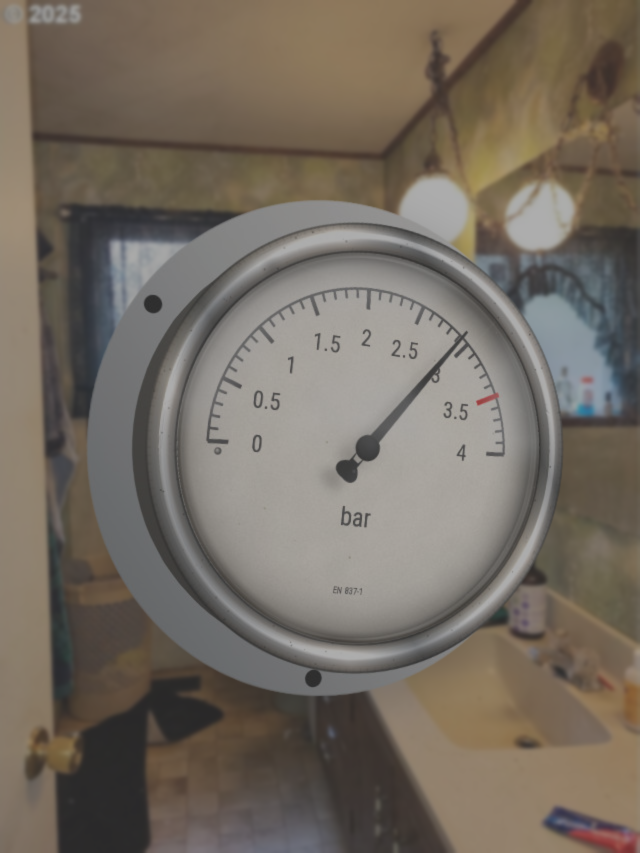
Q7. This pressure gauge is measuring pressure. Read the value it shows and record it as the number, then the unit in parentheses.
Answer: 2.9 (bar)
